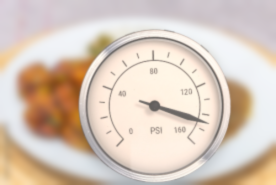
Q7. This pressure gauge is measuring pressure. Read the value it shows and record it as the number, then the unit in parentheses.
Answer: 145 (psi)
